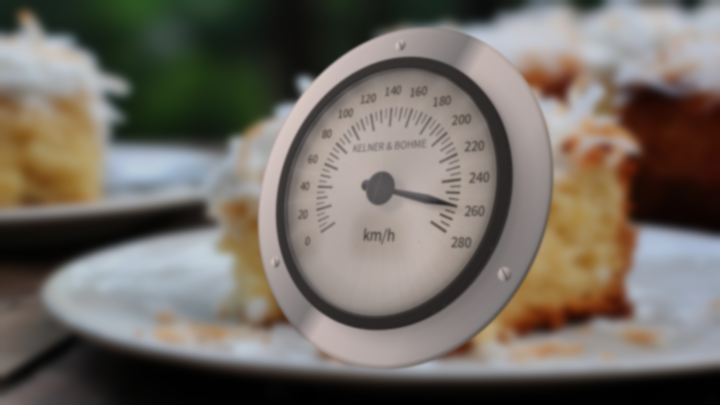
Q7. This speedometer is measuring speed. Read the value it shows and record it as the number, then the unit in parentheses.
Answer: 260 (km/h)
